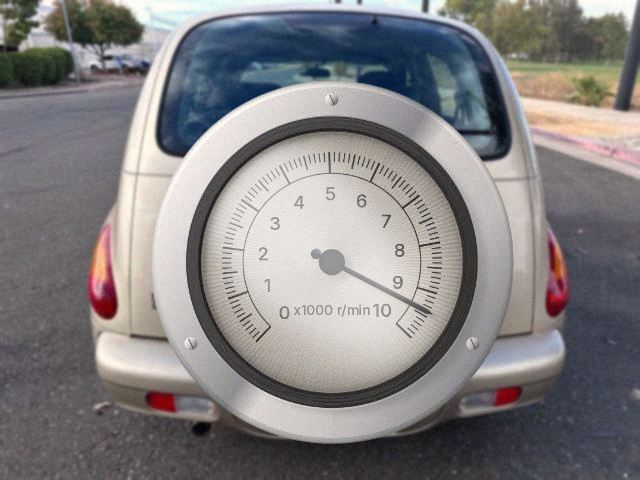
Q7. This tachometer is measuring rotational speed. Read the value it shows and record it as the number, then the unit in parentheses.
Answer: 9400 (rpm)
